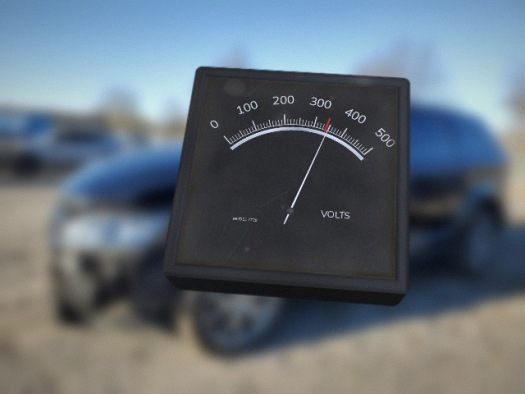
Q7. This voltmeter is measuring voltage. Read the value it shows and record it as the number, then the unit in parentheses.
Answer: 350 (V)
